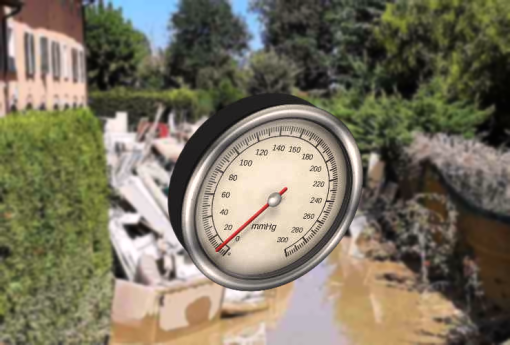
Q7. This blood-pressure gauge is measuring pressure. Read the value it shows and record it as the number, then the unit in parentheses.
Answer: 10 (mmHg)
